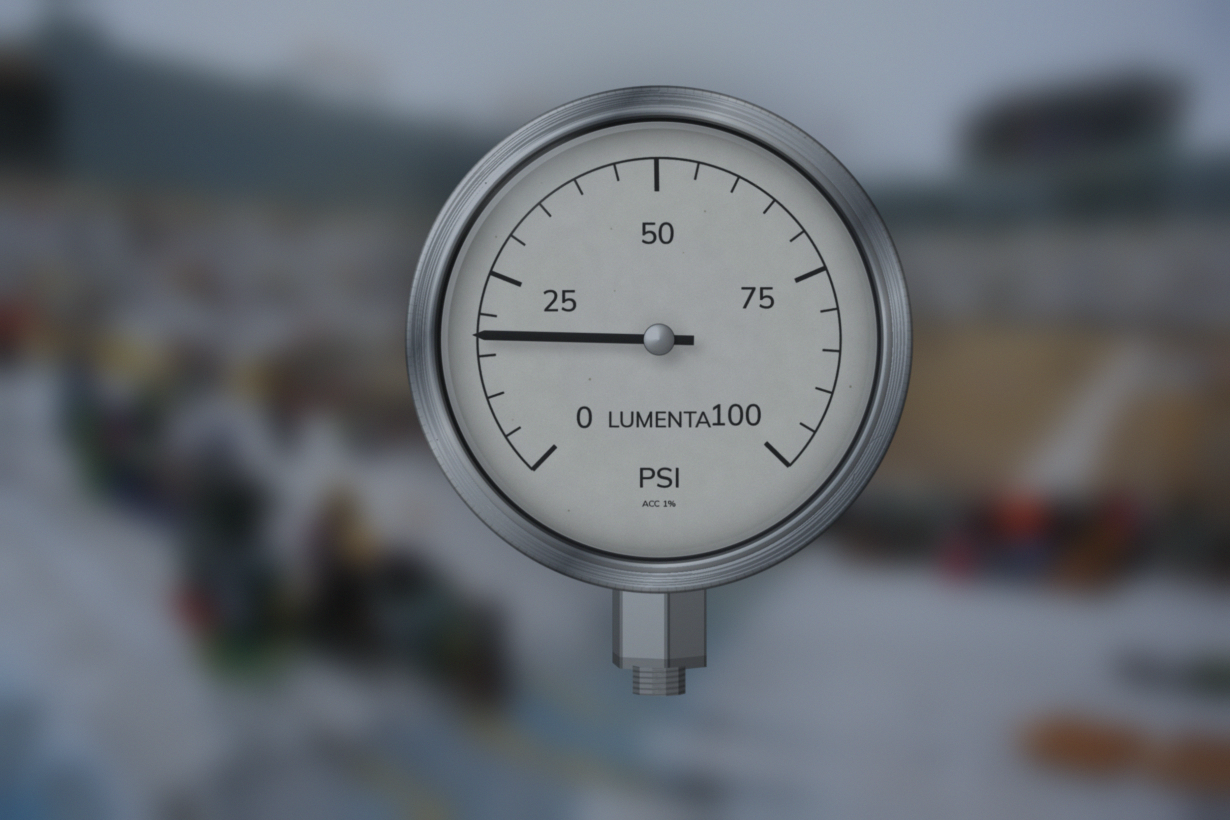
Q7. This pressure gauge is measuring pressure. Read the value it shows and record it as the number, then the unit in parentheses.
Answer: 17.5 (psi)
